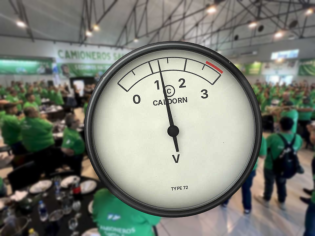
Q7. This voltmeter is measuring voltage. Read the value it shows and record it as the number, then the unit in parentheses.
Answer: 1.25 (V)
